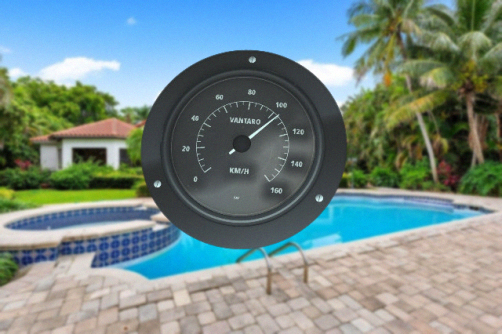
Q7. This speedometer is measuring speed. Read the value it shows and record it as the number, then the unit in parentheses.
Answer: 105 (km/h)
